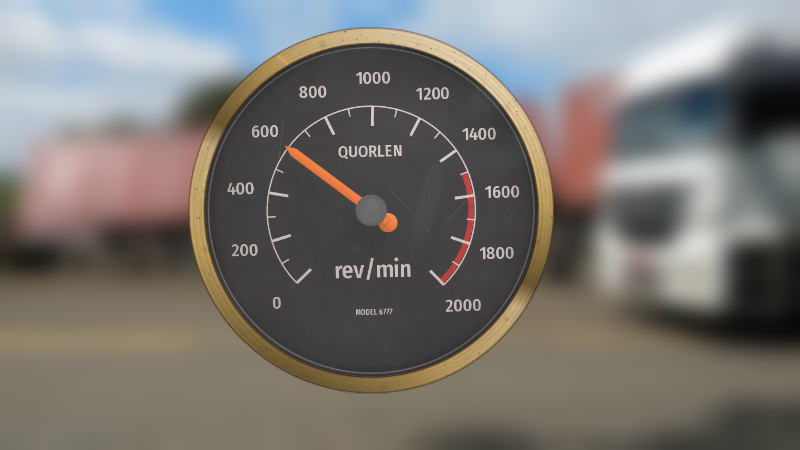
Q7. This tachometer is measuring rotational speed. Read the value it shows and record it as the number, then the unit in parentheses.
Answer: 600 (rpm)
